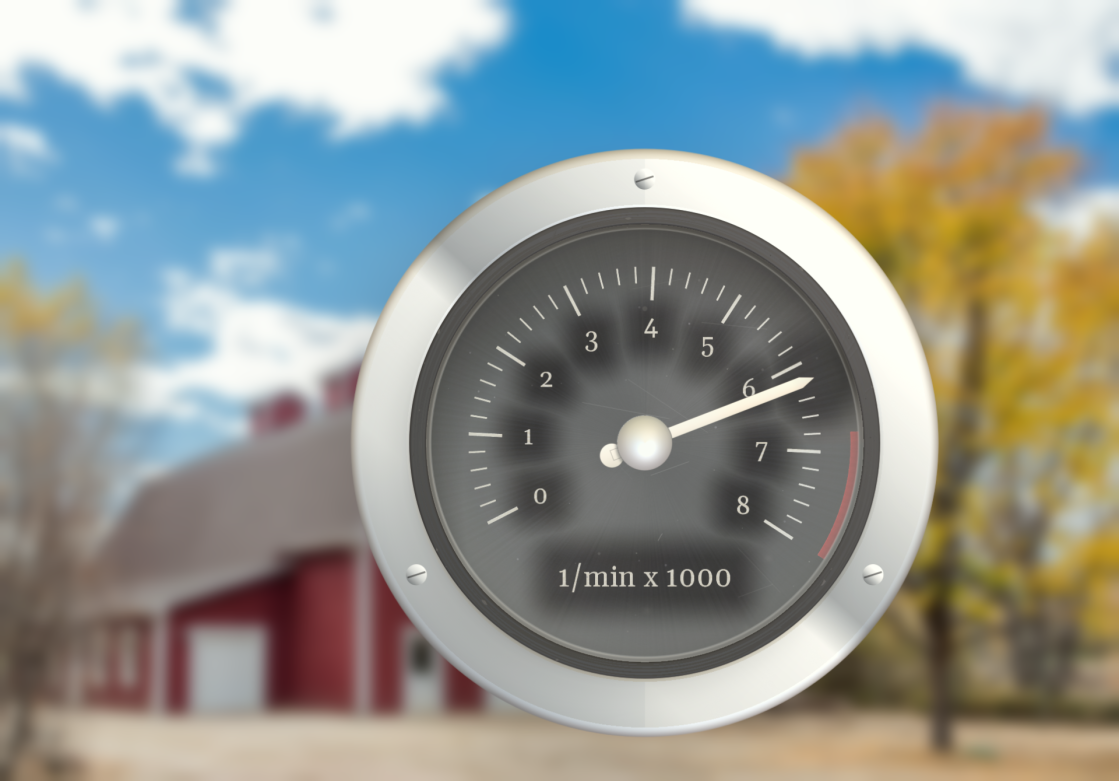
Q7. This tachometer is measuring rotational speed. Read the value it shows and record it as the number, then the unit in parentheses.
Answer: 6200 (rpm)
